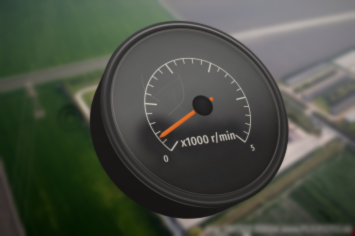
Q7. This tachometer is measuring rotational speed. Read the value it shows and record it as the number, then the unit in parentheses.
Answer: 300 (rpm)
